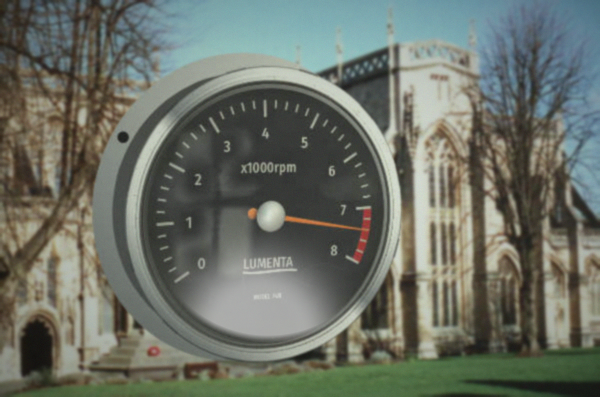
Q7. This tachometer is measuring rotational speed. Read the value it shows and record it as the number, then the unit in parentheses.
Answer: 7400 (rpm)
